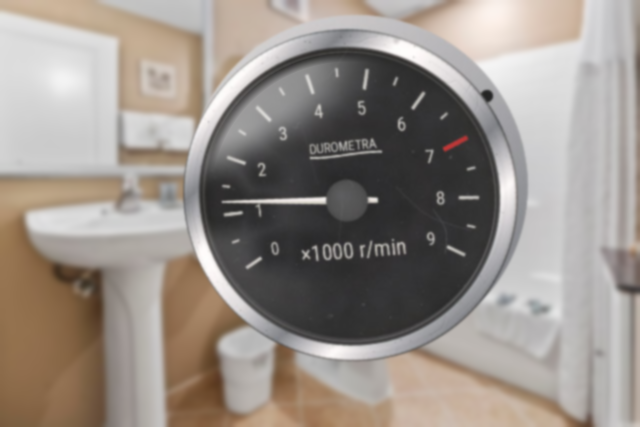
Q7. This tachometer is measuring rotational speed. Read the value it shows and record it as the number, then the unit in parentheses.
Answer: 1250 (rpm)
